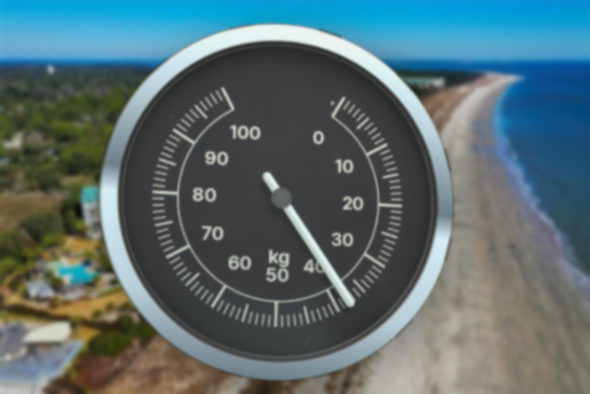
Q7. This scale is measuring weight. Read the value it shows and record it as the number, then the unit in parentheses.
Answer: 38 (kg)
